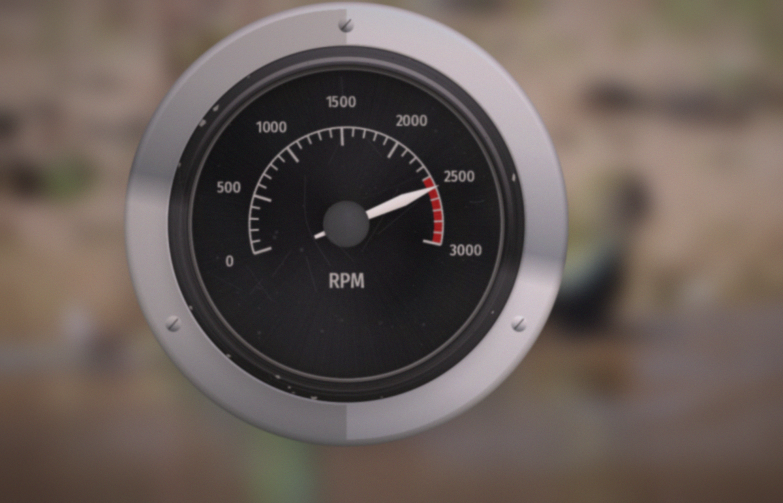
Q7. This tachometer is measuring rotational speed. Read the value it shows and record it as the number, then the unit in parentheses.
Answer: 2500 (rpm)
